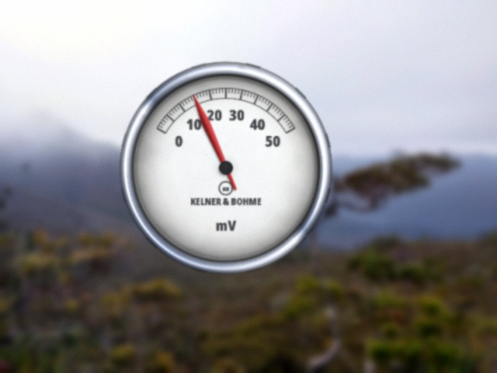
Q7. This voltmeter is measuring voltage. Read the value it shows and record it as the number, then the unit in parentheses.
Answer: 15 (mV)
